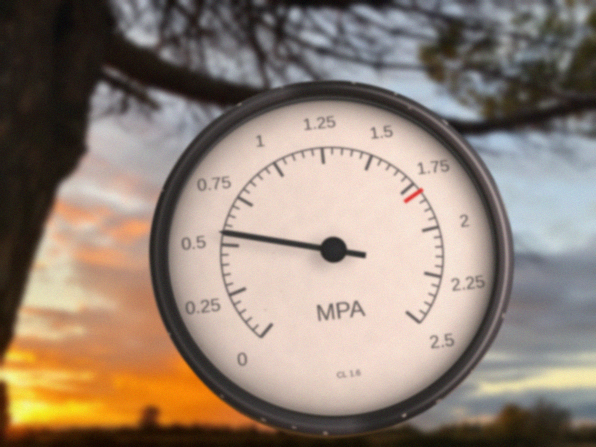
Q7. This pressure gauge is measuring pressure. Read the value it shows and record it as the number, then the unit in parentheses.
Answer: 0.55 (MPa)
